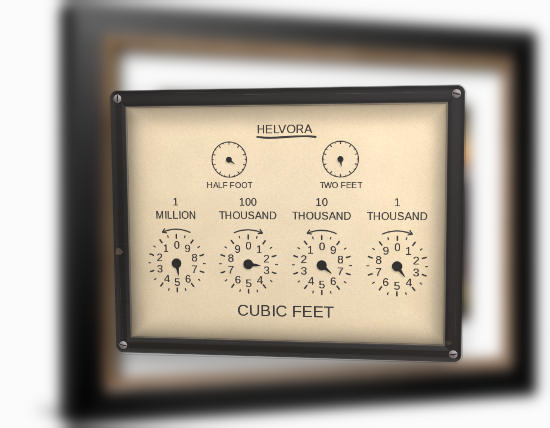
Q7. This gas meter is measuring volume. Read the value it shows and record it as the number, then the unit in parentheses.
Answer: 526400 (ft³)
